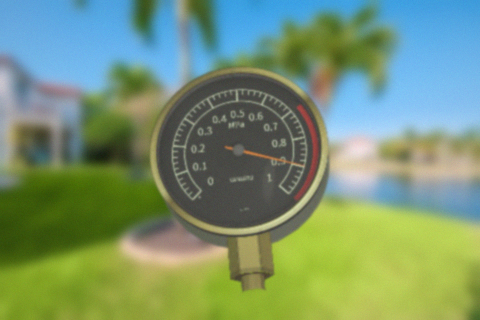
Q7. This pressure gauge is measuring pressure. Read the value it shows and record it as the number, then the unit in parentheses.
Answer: 0.9 (MPa)
